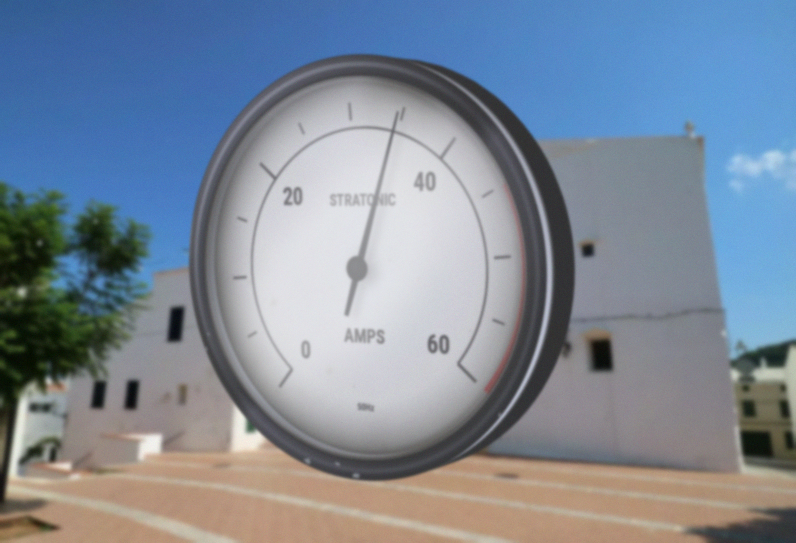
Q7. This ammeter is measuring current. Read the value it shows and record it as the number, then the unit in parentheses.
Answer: 35 (A)
